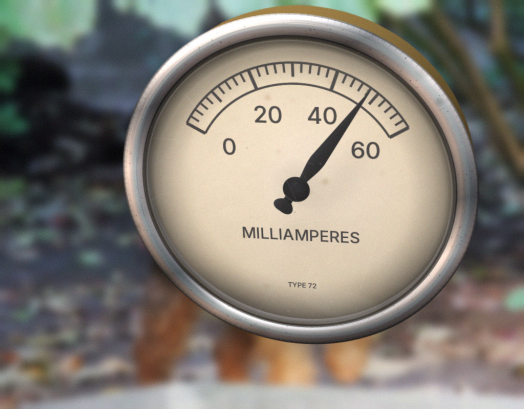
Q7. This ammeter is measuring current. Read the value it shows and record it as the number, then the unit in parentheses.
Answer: 48 (mA)
